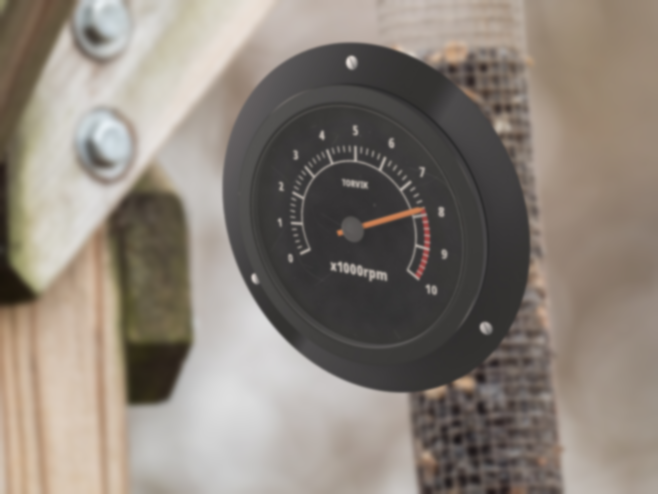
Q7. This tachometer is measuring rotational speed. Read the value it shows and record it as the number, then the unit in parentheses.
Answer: 7800 (rpm)
